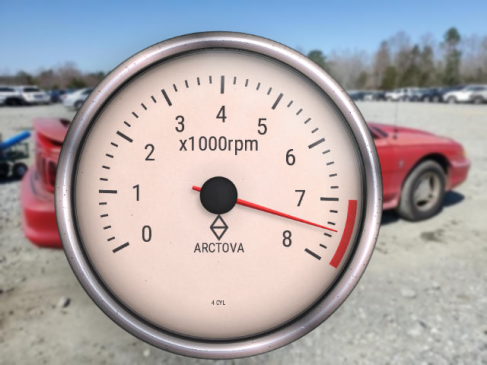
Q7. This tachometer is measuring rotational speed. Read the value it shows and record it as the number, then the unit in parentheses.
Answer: 7500 (rpm)
